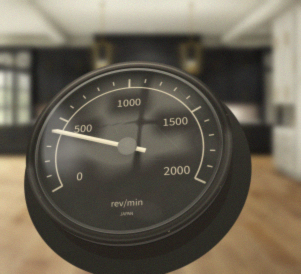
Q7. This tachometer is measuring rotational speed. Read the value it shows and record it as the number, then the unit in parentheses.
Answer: 400 (rpm)
